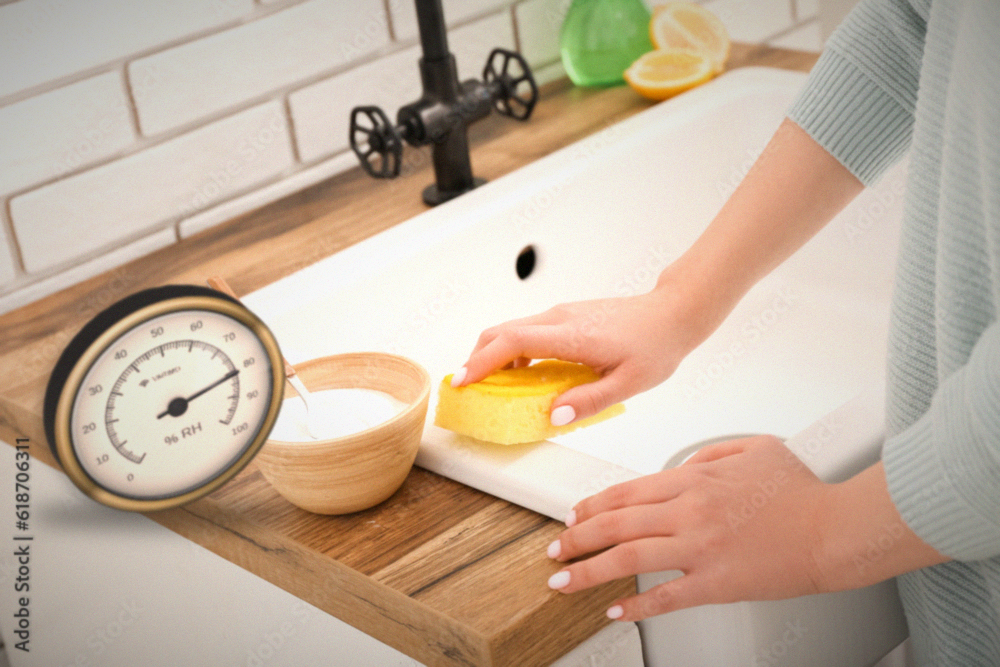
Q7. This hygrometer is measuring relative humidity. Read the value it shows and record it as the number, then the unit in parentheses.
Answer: 80 (%)
